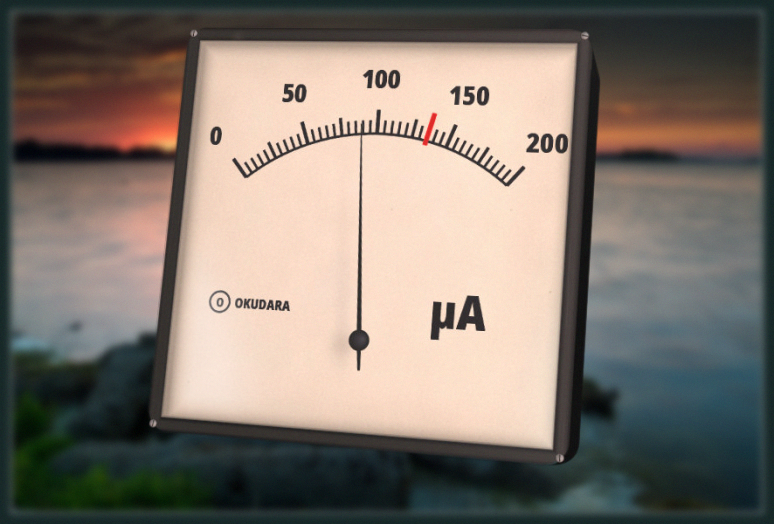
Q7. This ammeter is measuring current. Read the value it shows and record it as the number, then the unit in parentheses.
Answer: 90 (µA)
